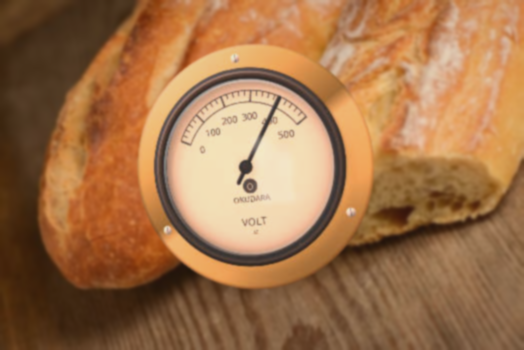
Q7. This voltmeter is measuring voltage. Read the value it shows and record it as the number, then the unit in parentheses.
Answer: 400 (V)
